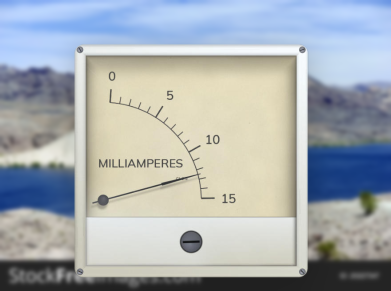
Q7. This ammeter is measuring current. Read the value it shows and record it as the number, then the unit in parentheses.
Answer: 12.5 (mA)
